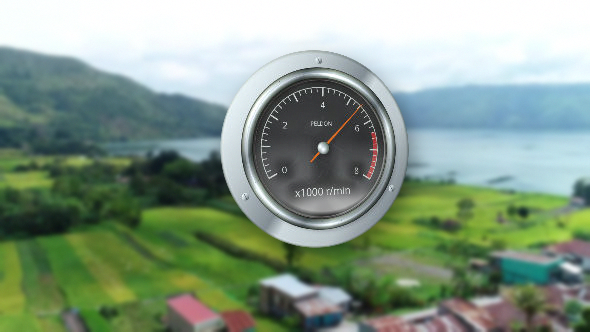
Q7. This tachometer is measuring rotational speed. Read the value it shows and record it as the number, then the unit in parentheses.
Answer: 5400 (rpm)
